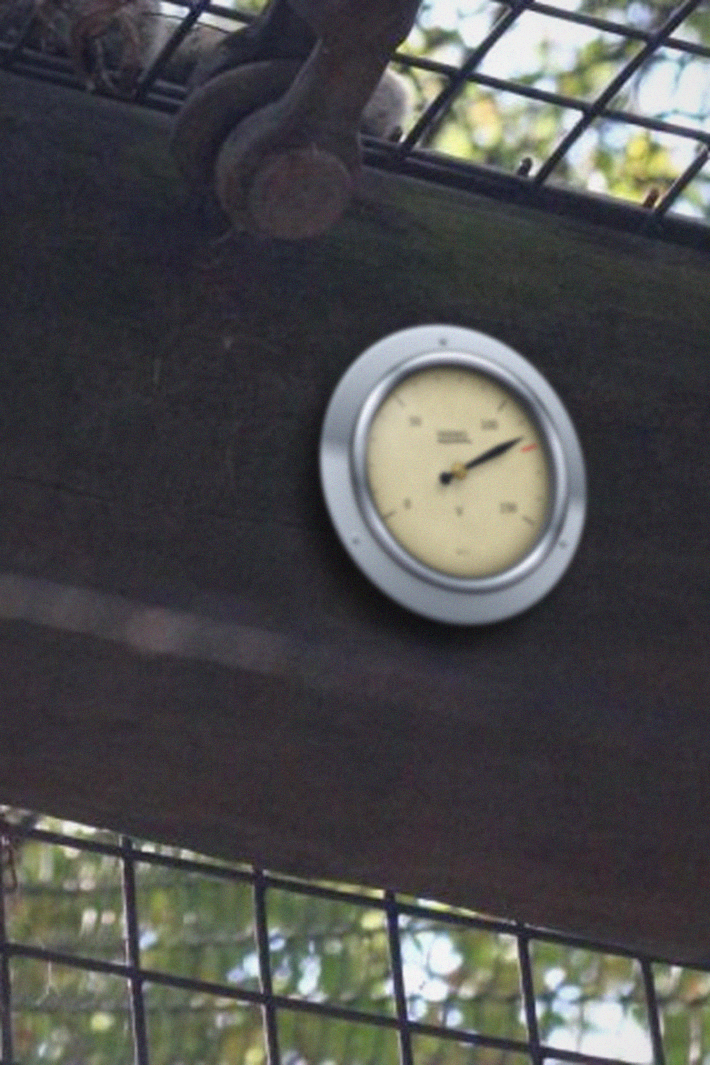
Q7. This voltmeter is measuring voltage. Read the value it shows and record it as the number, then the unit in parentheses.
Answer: 115 (V)
